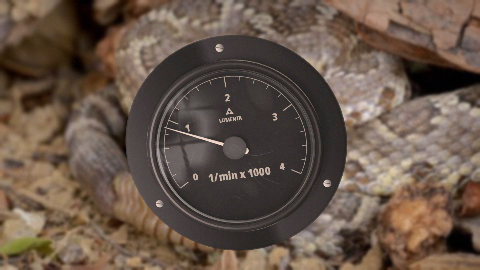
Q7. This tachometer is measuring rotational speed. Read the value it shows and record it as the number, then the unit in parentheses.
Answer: 900 (rpm)
